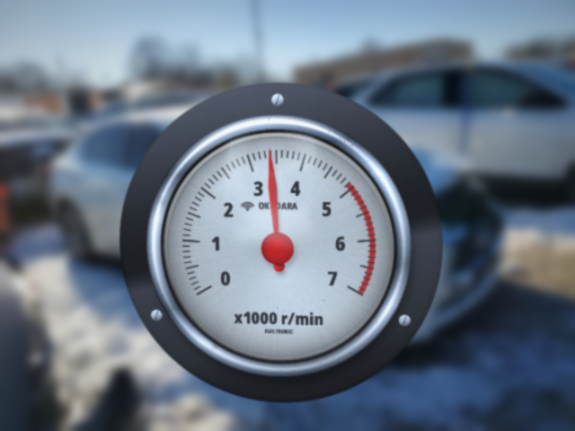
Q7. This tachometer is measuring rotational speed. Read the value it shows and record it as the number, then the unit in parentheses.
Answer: 3400 (rpm)
